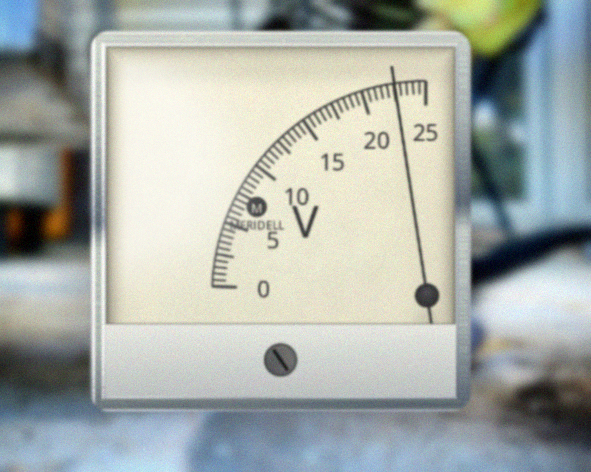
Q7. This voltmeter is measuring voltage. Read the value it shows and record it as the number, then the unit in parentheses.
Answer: 22.5 (V)
